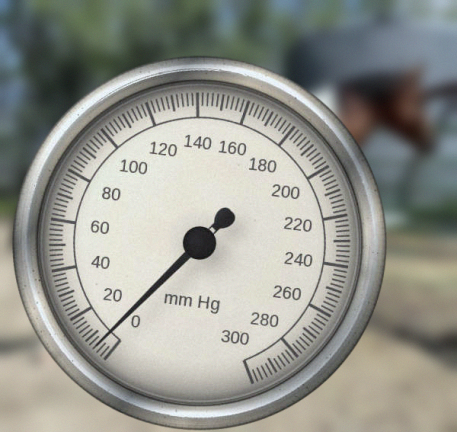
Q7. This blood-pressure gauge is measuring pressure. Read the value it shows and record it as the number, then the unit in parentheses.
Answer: 6 (mmHg)
